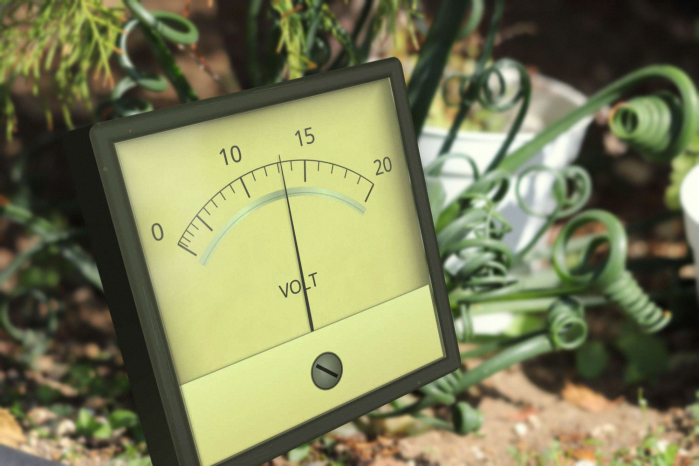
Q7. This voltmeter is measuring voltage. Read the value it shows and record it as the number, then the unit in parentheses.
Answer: 13 (V)
